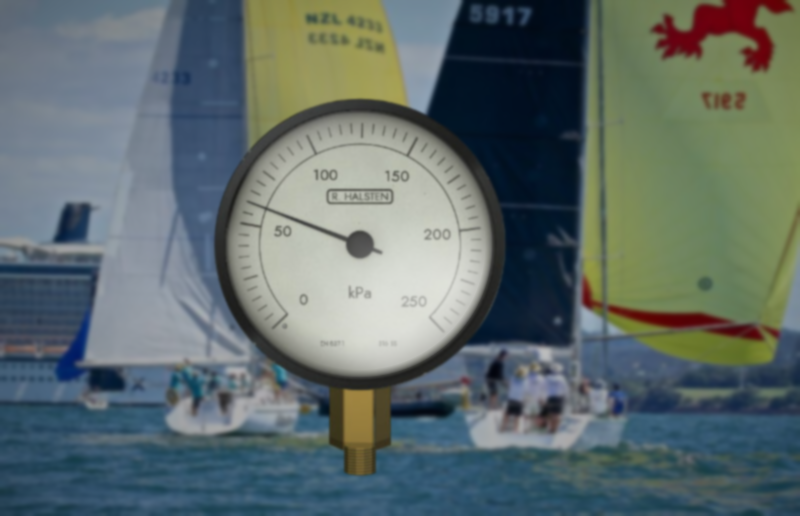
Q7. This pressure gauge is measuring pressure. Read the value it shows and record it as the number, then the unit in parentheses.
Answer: 60 (kPa)
